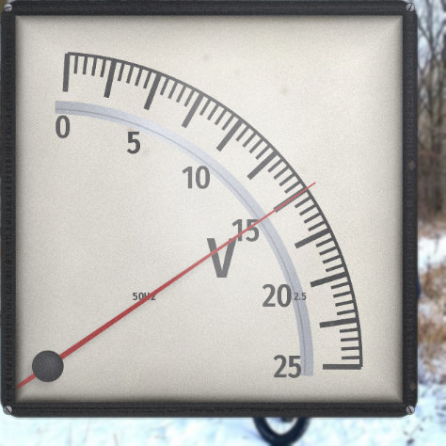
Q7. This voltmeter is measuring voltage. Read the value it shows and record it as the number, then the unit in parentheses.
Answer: 15 (V)
